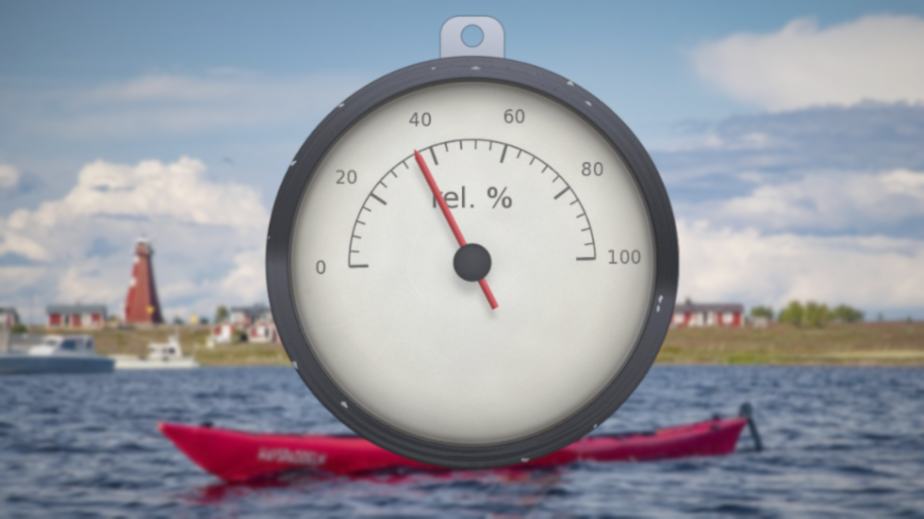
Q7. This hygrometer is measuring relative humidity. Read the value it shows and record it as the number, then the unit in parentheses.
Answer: 36 (%)
